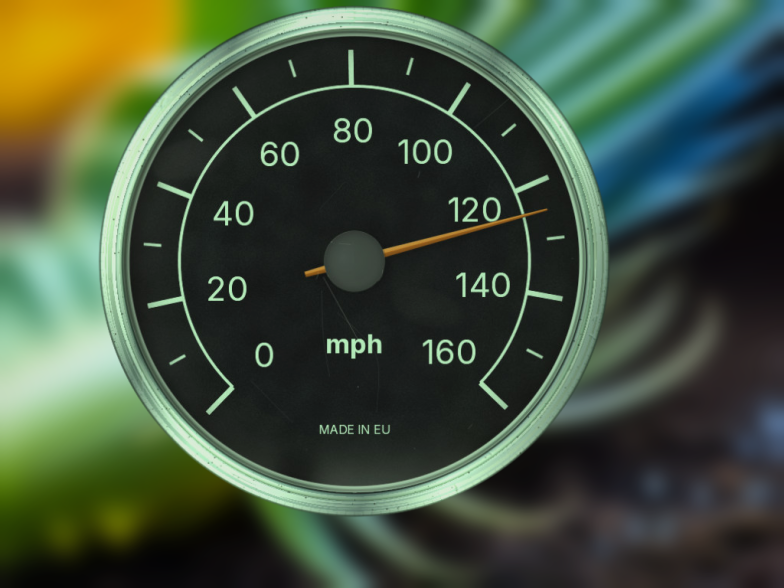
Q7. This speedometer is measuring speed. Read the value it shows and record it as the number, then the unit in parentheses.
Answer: 125 (mph)
